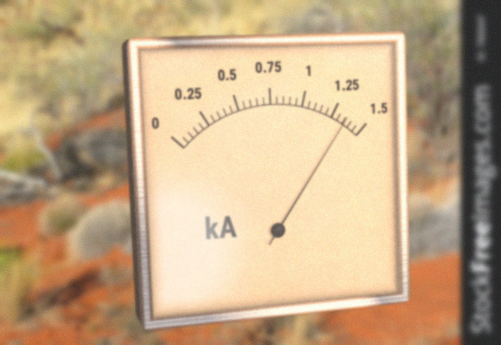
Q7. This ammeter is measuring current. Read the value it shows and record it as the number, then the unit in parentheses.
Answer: 1.35 (kA)
